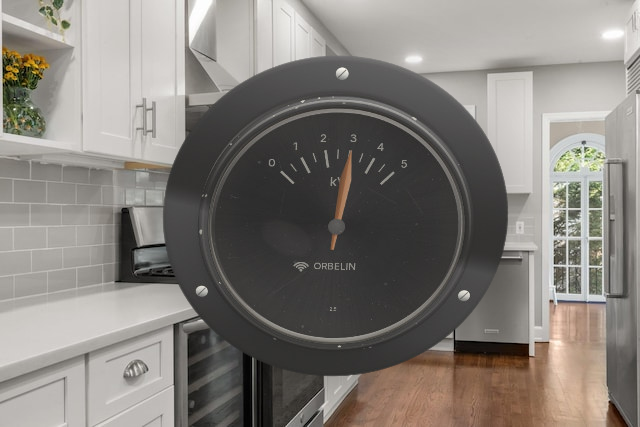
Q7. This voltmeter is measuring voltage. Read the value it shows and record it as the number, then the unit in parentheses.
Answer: 3 (kV)
